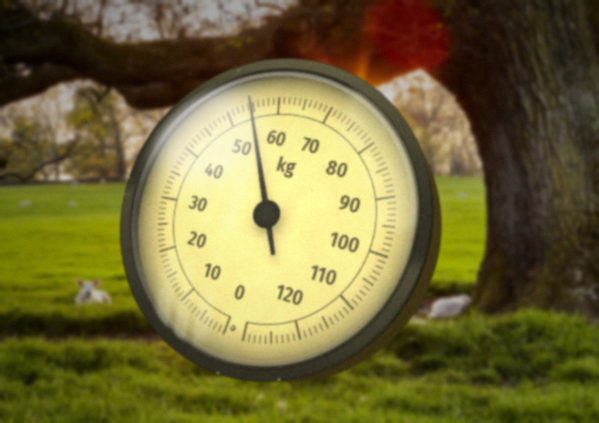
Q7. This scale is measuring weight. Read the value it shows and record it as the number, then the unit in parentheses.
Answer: 55 (kg)
